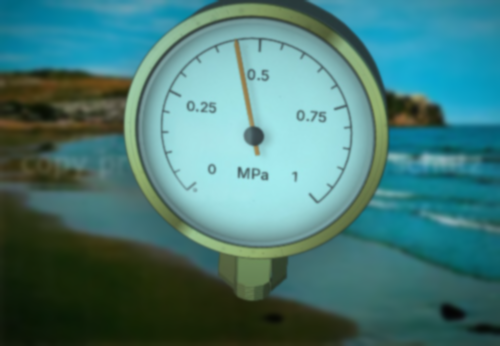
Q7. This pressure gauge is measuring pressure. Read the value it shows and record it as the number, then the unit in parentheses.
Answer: 0.45 (MPa)
